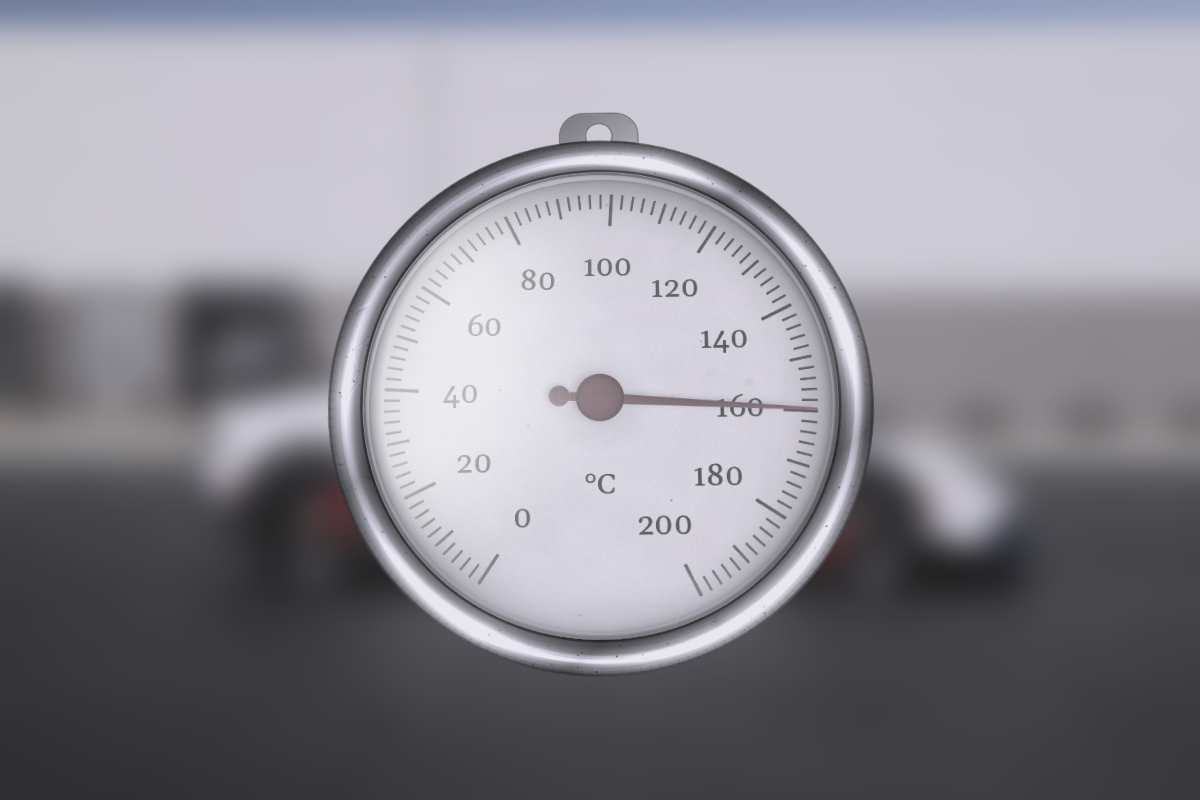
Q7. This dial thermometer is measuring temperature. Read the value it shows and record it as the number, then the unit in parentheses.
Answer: 160 (°C)
